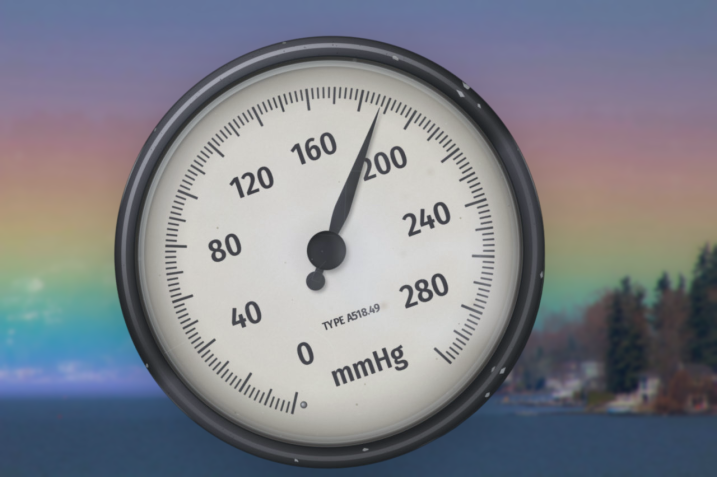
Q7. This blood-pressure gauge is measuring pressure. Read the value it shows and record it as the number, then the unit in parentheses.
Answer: 188 (mmHg)
